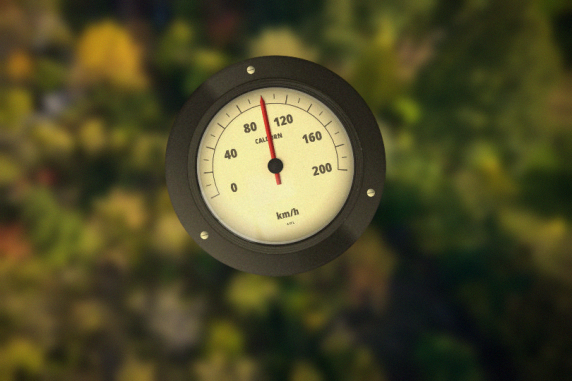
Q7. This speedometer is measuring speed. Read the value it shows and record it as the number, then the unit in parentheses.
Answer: 100 (km/h)
